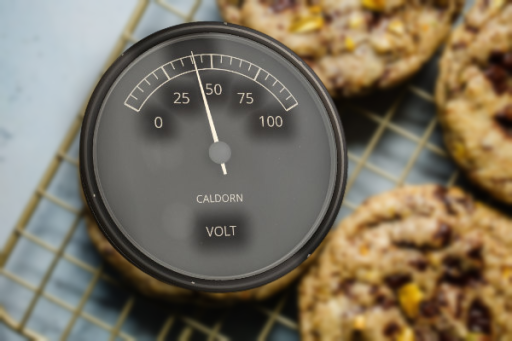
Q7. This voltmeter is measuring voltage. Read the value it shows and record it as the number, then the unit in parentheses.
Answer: 40 (V)
